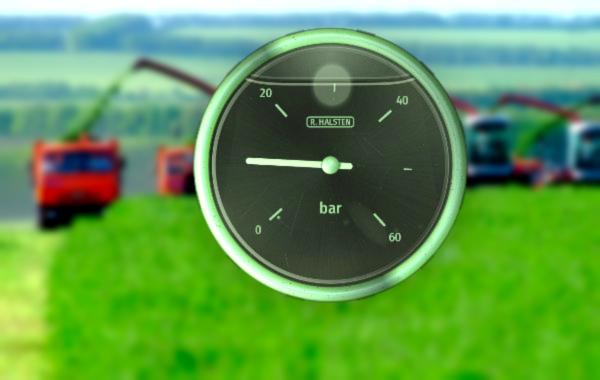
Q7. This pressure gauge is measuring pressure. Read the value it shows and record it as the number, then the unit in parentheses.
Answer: 10 (bar)
